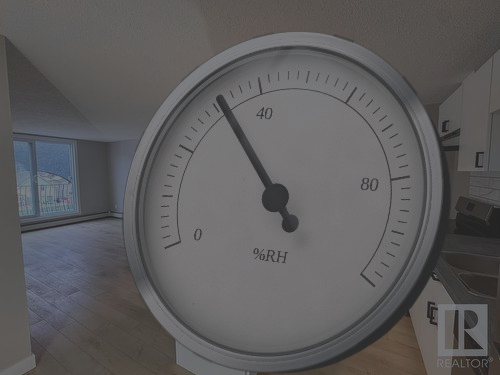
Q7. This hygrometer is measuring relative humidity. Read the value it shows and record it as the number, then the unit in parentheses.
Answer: 32 (%)
